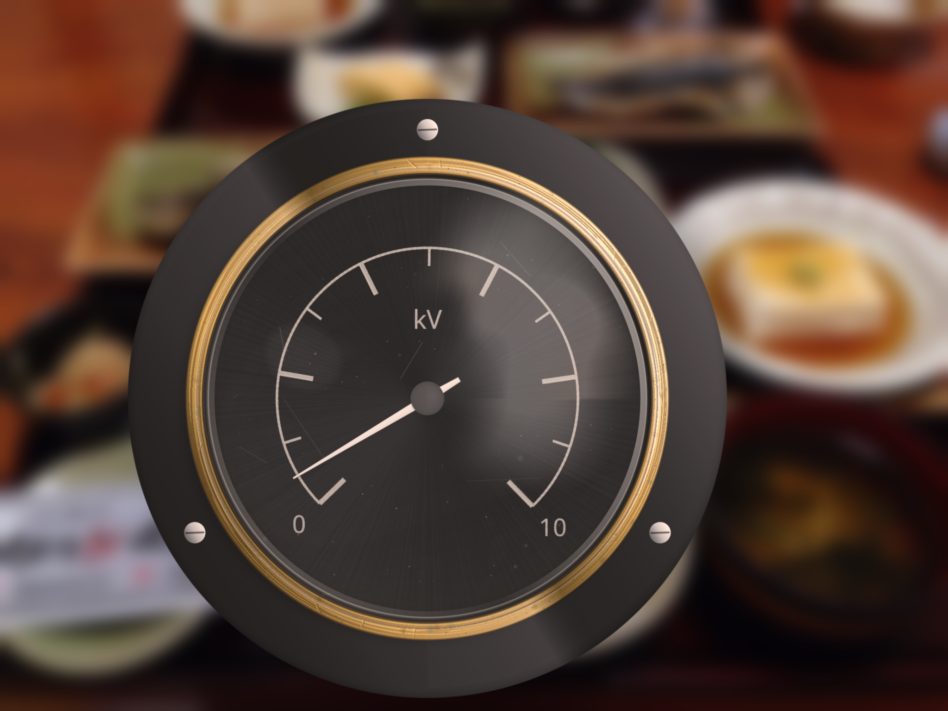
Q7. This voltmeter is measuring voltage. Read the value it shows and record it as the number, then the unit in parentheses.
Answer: 0.5 (kV)
